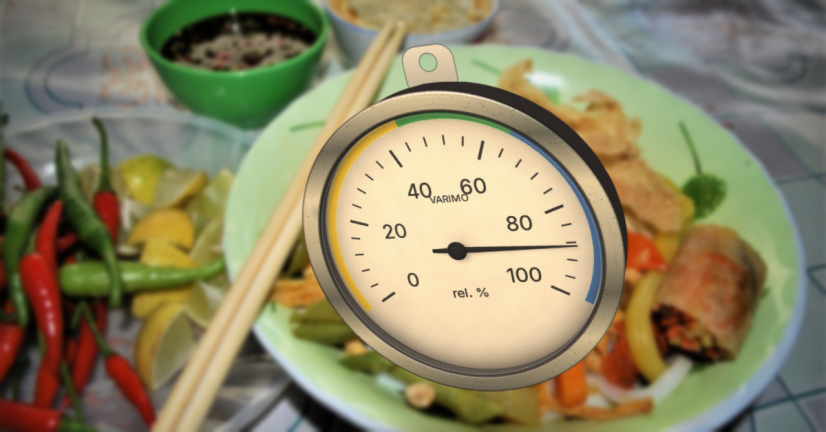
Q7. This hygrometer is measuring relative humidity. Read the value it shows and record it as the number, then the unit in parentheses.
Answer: 88 (%)
